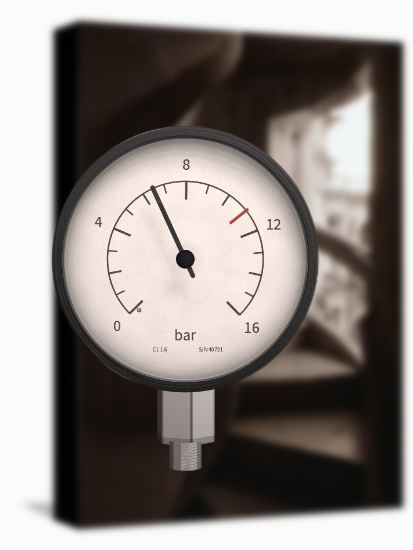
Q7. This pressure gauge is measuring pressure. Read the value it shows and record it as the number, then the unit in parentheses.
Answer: 6.5 (bar)
